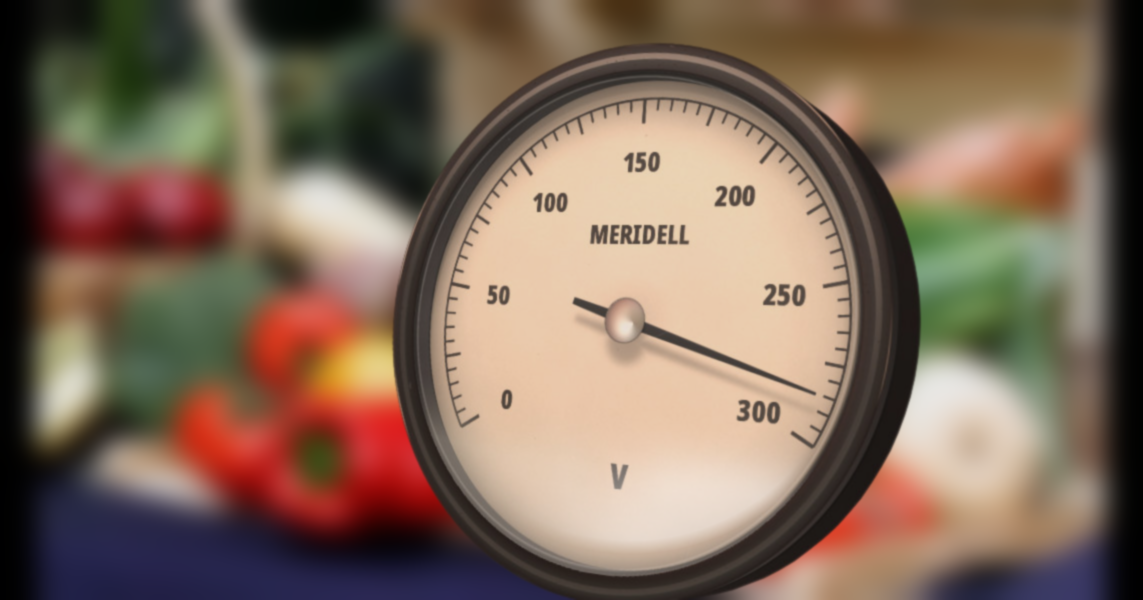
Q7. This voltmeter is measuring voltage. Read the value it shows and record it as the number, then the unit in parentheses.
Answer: 285 (V)
